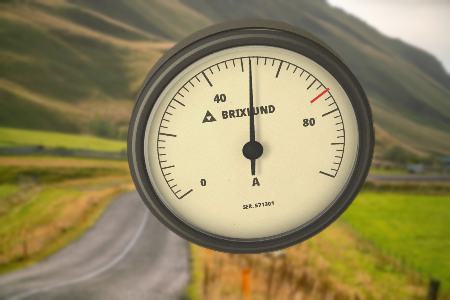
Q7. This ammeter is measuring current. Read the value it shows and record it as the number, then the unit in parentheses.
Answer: 52 (A)
